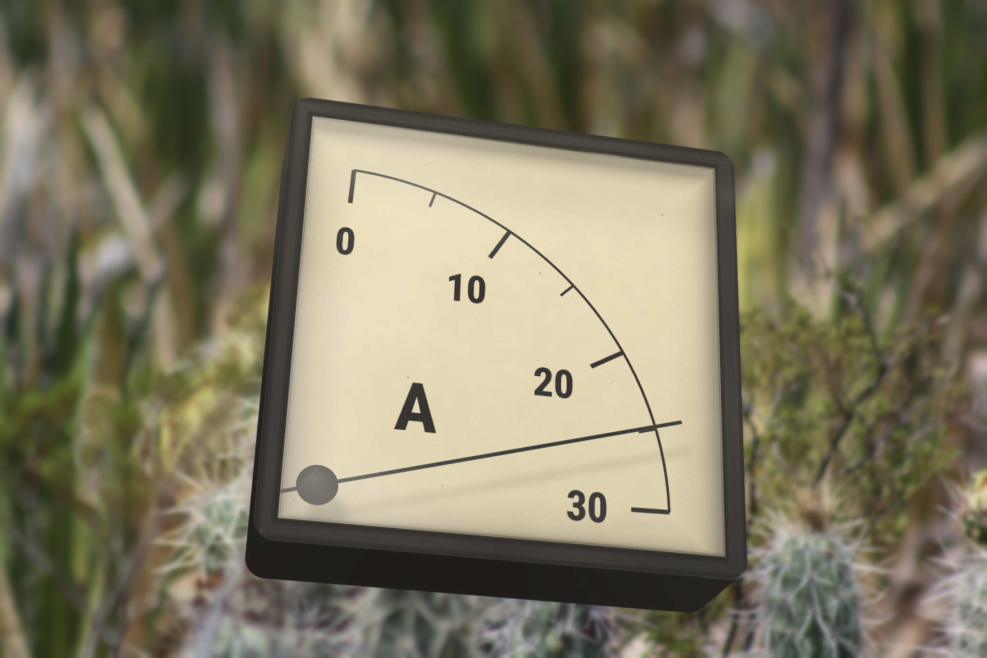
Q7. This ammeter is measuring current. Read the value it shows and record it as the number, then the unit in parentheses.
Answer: 25 (A)
